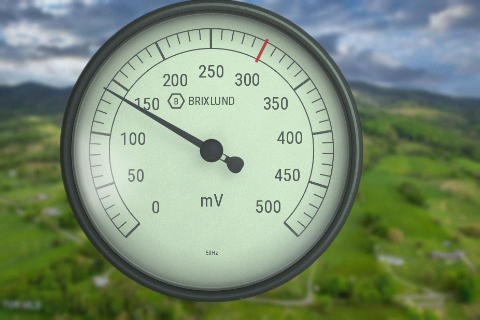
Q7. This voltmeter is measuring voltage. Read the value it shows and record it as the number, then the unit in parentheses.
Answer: 140 (mV)
